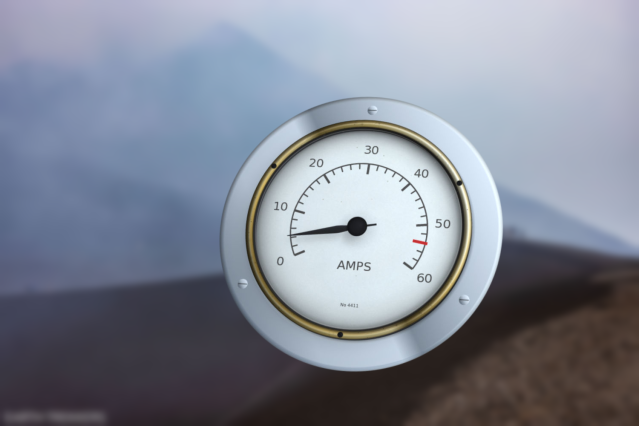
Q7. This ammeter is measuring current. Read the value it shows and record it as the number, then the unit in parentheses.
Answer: 4 (A)
